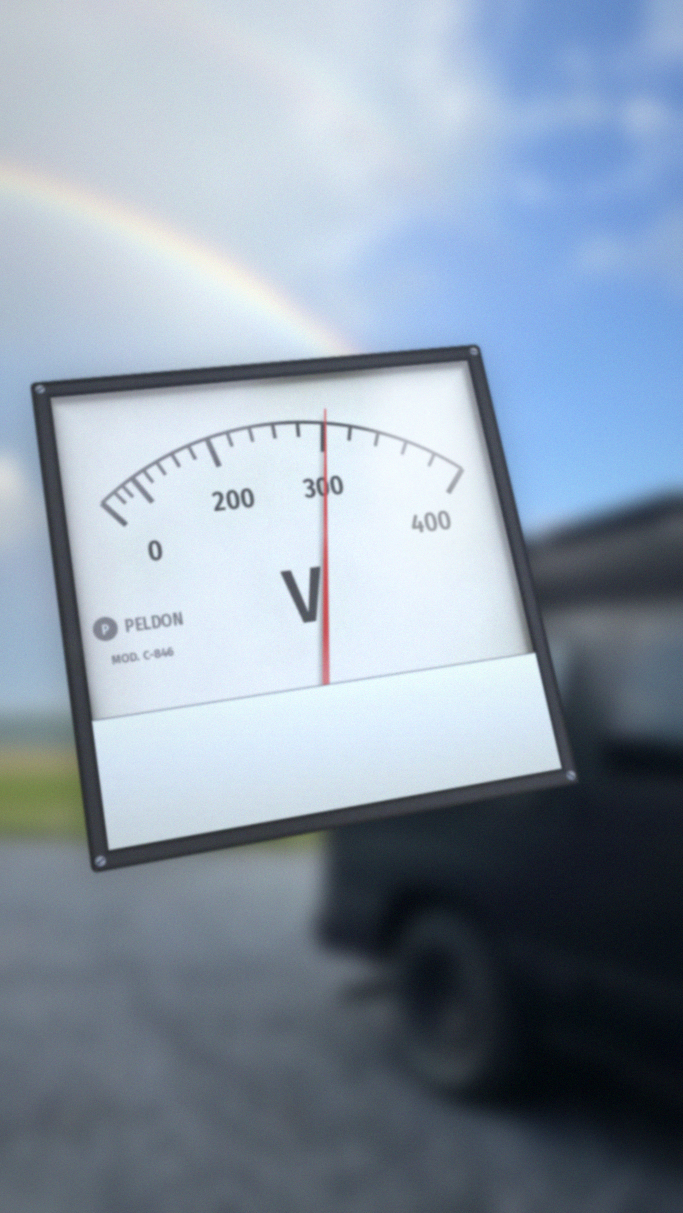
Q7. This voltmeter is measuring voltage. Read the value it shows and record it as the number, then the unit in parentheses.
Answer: 300 (V)
